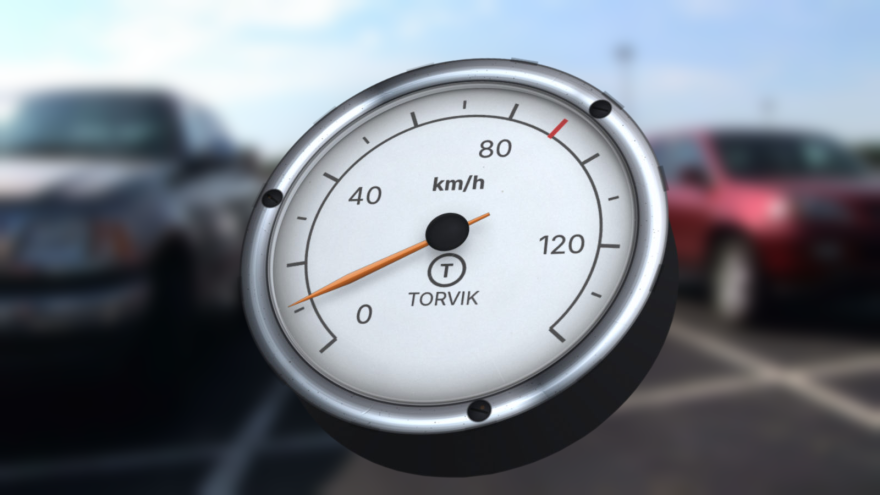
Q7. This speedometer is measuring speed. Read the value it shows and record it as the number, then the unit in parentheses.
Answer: 10 (km/h)
